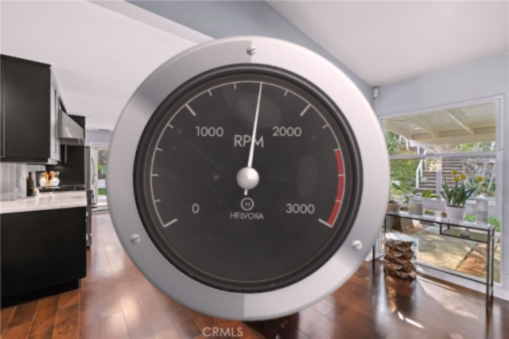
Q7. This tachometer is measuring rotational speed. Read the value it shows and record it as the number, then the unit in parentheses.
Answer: 1600 (rpm)
